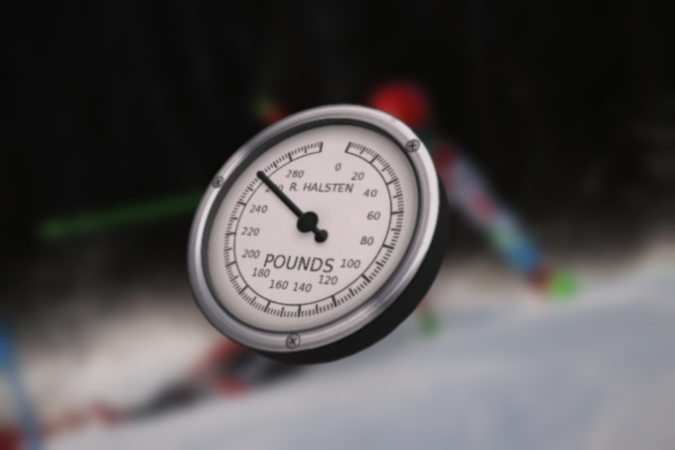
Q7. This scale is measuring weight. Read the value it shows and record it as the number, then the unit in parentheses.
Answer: 260 (lb)
